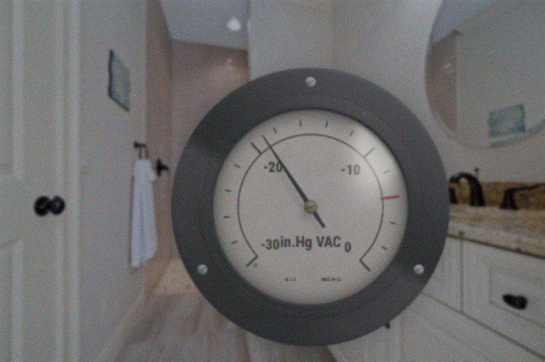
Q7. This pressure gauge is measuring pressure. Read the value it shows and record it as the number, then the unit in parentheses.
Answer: -19 (inHg)
